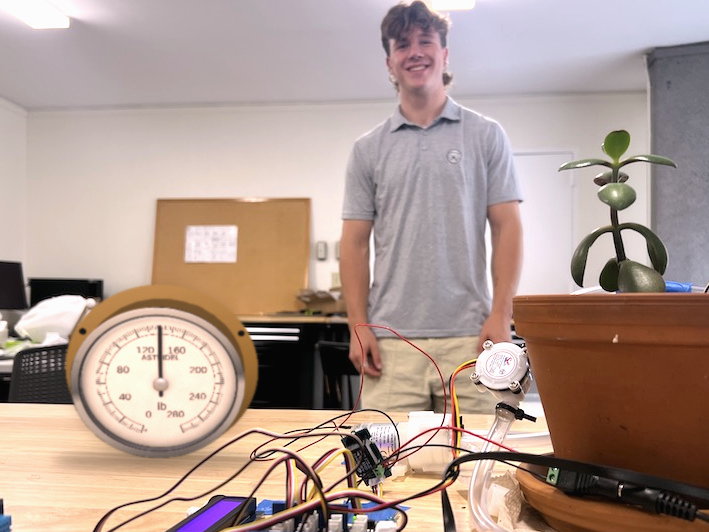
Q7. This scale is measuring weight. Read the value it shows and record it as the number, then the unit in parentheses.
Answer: 140 (lb)
